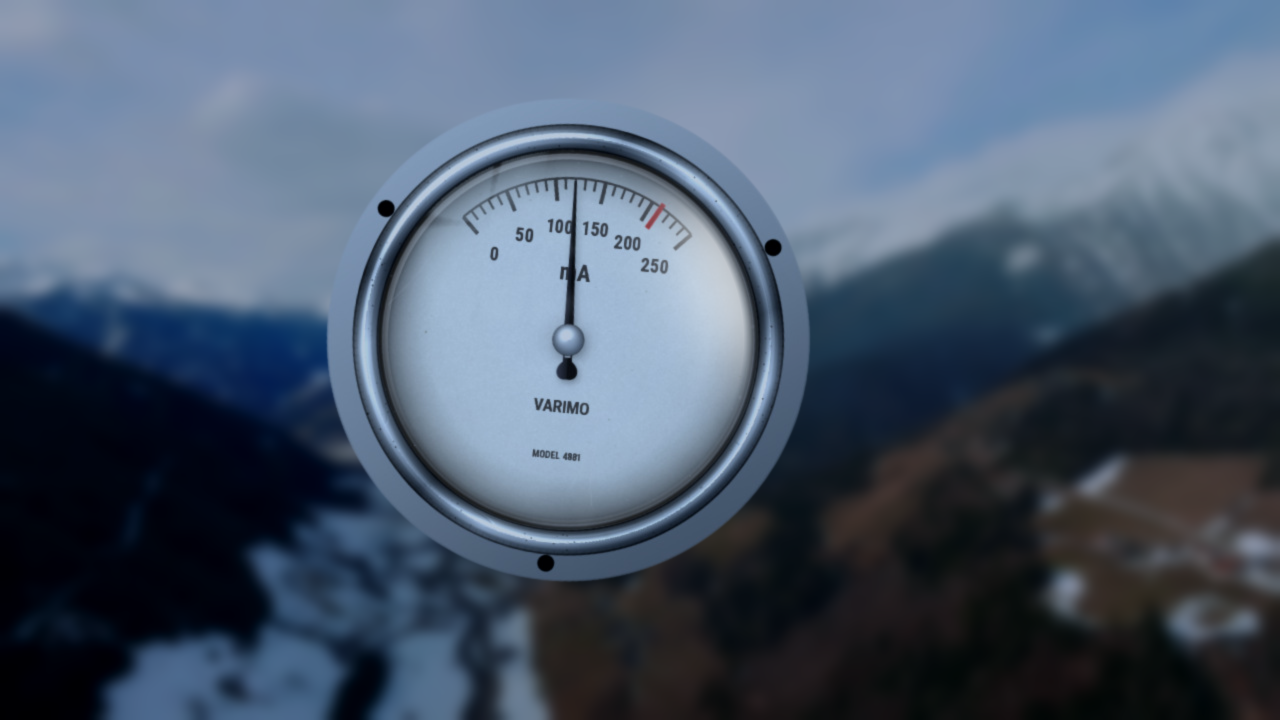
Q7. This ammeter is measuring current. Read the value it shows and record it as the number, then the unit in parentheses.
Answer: 120 (mA)
